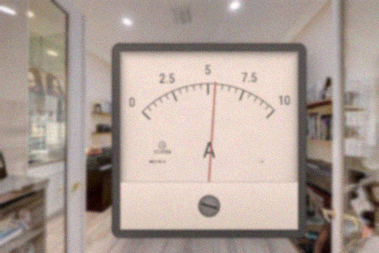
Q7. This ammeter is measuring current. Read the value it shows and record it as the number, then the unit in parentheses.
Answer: 5.5 (A)
